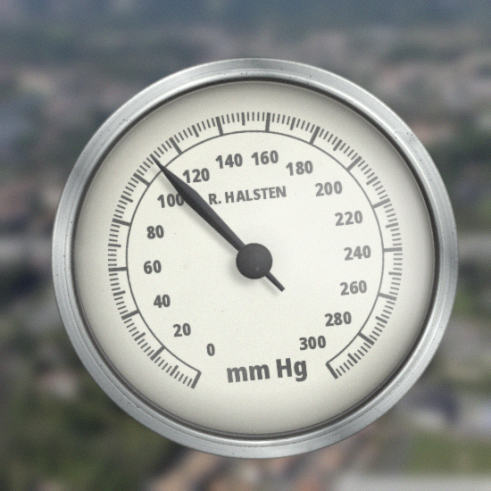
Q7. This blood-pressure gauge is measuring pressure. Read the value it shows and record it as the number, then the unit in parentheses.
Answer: 110 (mmHg)
